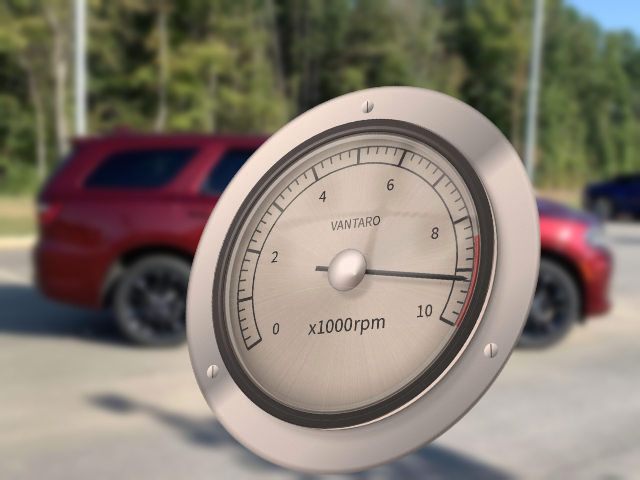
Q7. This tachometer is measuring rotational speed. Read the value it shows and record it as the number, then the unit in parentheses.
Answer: 9200 (rpm)
